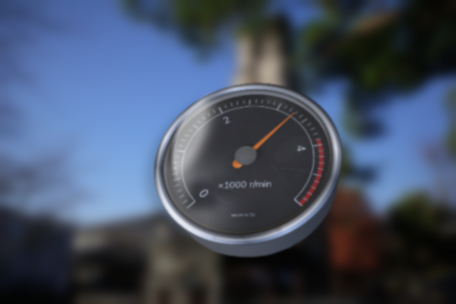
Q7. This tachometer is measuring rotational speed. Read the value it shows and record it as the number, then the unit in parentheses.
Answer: 3300 (rpm)
